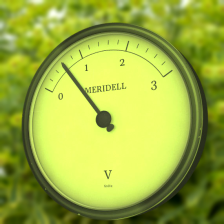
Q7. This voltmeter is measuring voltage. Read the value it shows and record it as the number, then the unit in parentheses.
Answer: 0.6 (V)
